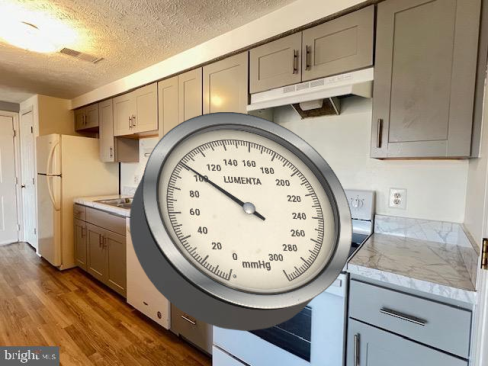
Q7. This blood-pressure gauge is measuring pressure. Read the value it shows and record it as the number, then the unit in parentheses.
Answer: 100 (mmHg)
